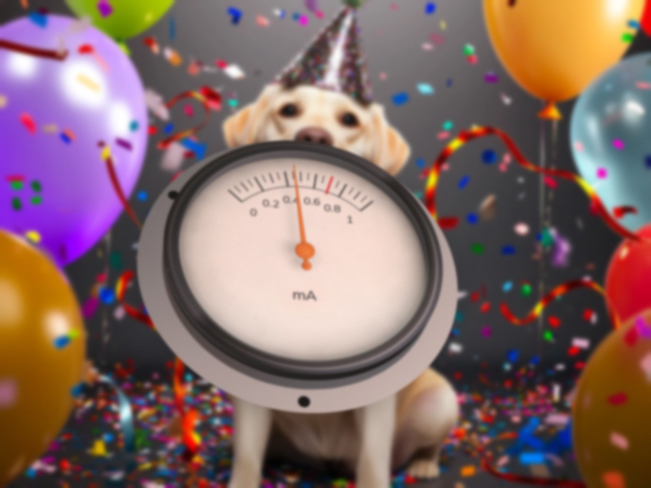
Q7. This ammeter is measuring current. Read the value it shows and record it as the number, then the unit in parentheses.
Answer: 0.45 (mA)
